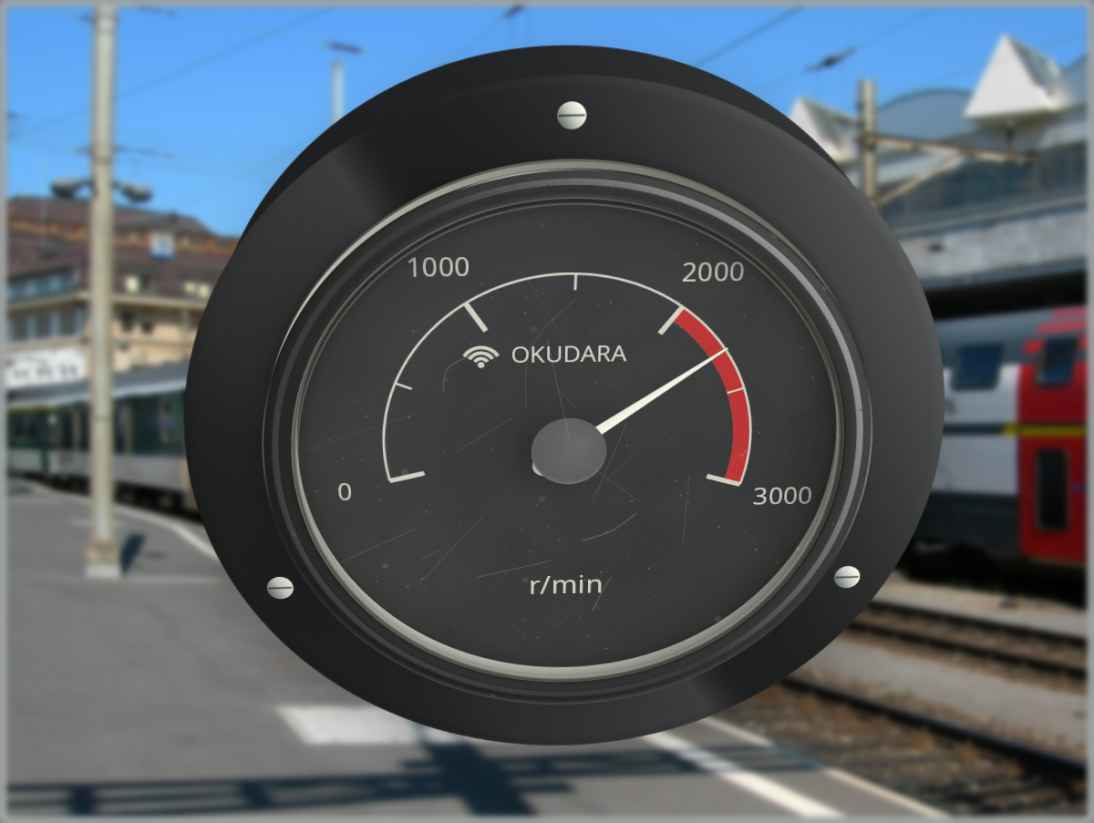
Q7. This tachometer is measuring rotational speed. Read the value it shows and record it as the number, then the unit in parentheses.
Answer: 2250 (rpm)
